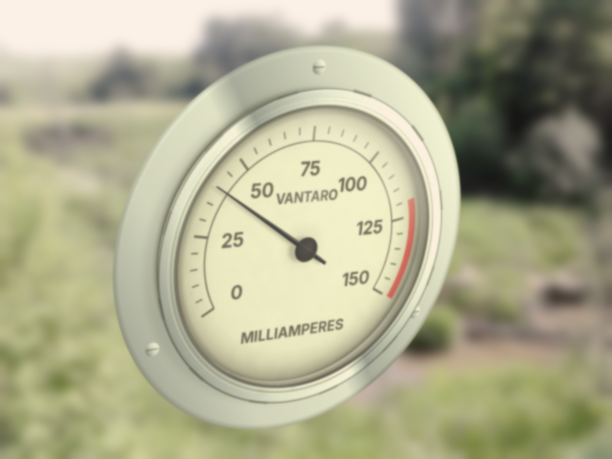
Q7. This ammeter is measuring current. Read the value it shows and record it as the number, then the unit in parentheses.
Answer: 40 (mA)
